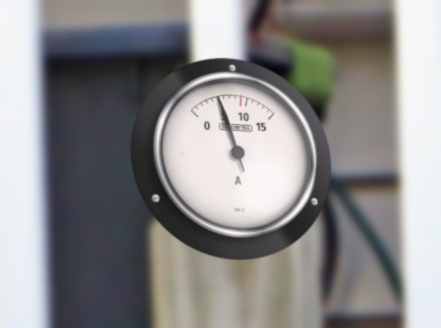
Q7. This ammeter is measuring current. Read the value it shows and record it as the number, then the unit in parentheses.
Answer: 5 (A)
